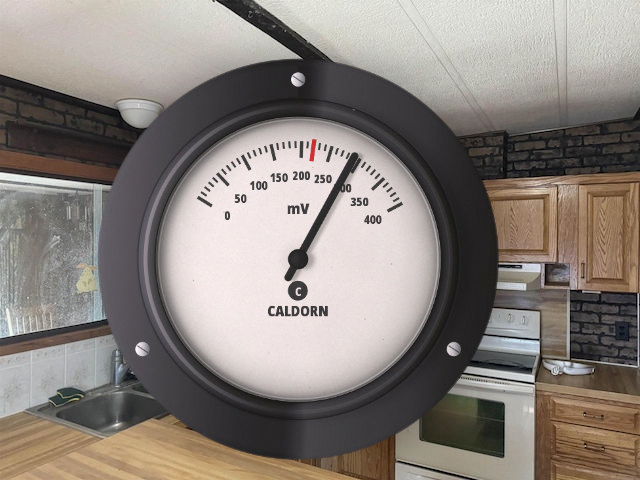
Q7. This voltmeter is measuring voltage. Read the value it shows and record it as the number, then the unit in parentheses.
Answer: 290 (mV)
